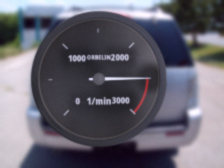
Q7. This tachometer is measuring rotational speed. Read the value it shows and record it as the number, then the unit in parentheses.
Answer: 2500 (rpm)
